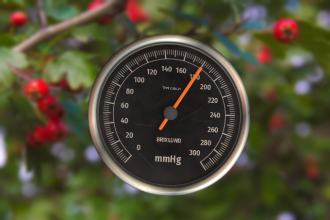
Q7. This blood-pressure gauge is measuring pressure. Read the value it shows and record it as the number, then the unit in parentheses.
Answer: 180 (mmHg)
